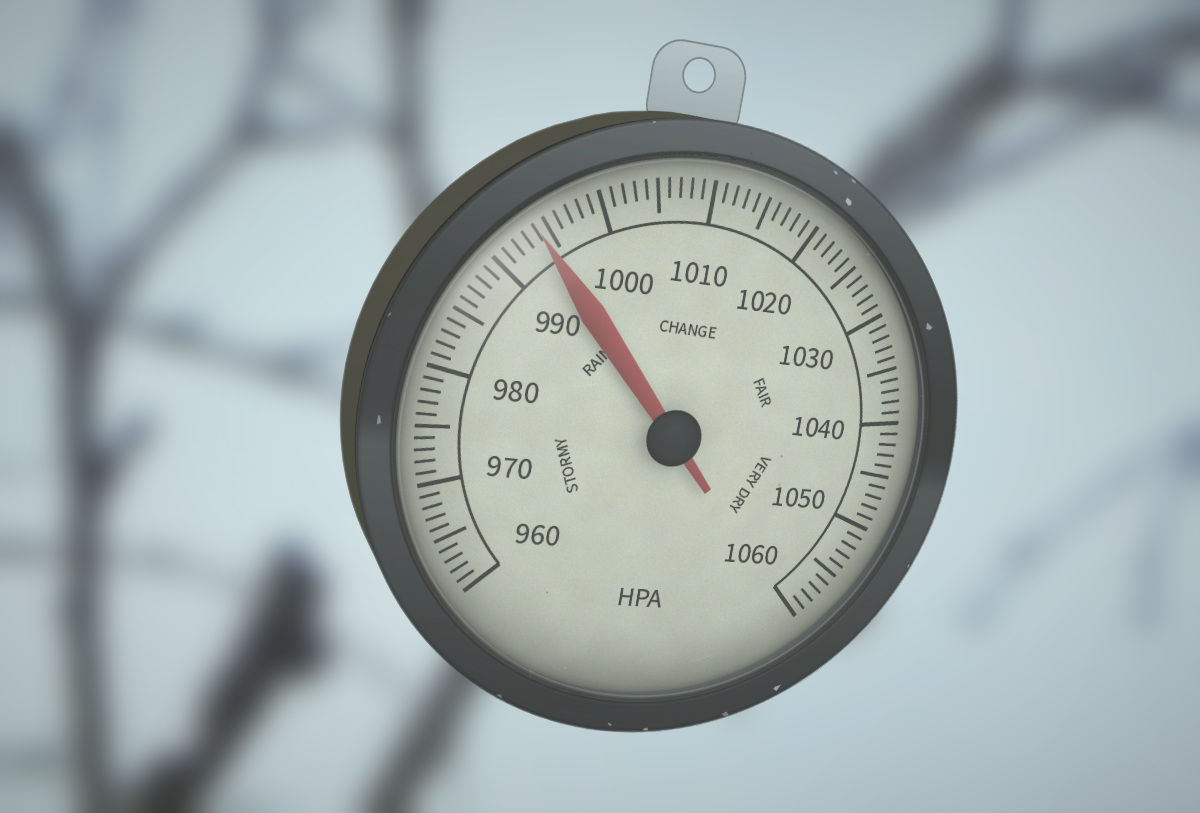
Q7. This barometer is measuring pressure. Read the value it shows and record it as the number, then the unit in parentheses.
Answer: 994 (hPa)
